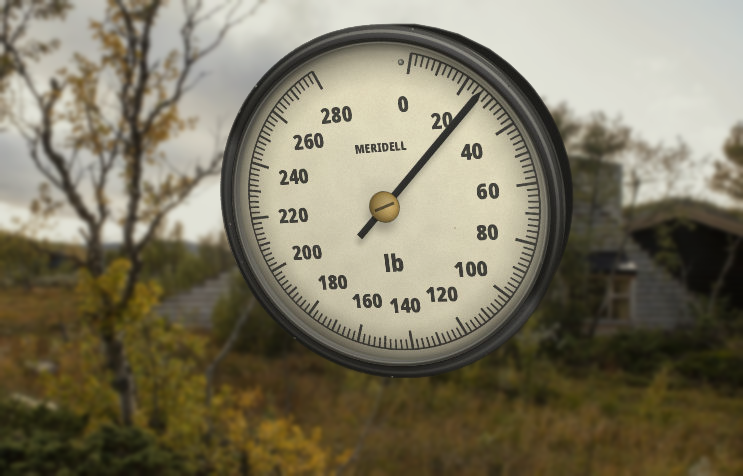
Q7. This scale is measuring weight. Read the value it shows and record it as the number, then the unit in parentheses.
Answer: 26 (lb)
